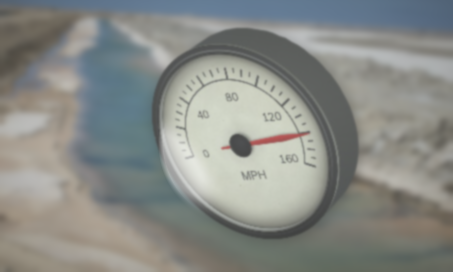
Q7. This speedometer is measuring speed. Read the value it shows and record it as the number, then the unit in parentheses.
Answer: 140 (mph)
